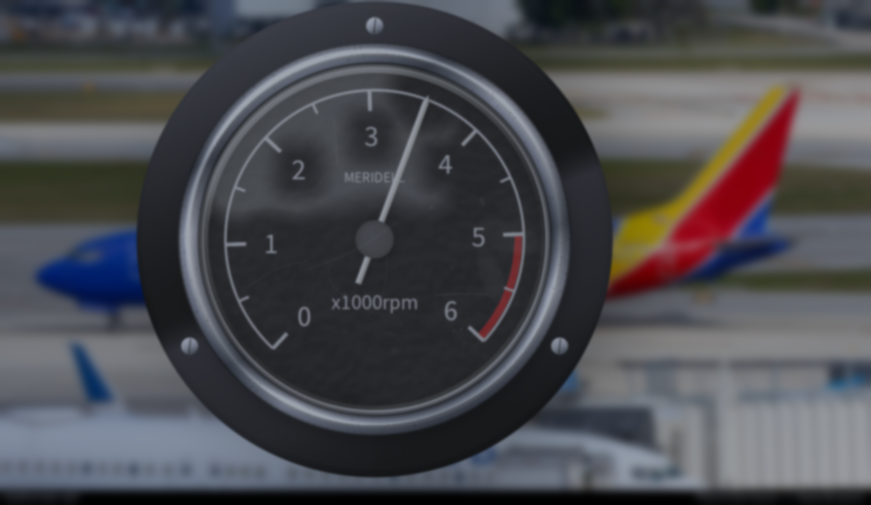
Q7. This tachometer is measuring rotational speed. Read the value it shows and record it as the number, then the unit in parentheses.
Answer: 3500 (rpm)
